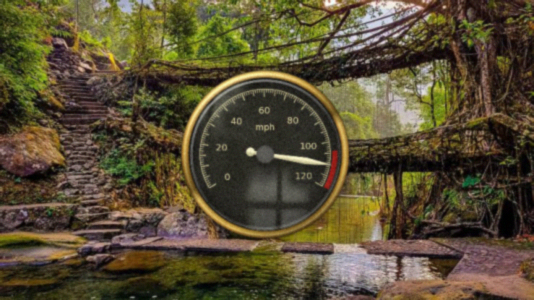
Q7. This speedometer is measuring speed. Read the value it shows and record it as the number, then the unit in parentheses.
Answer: 110 (mph)
